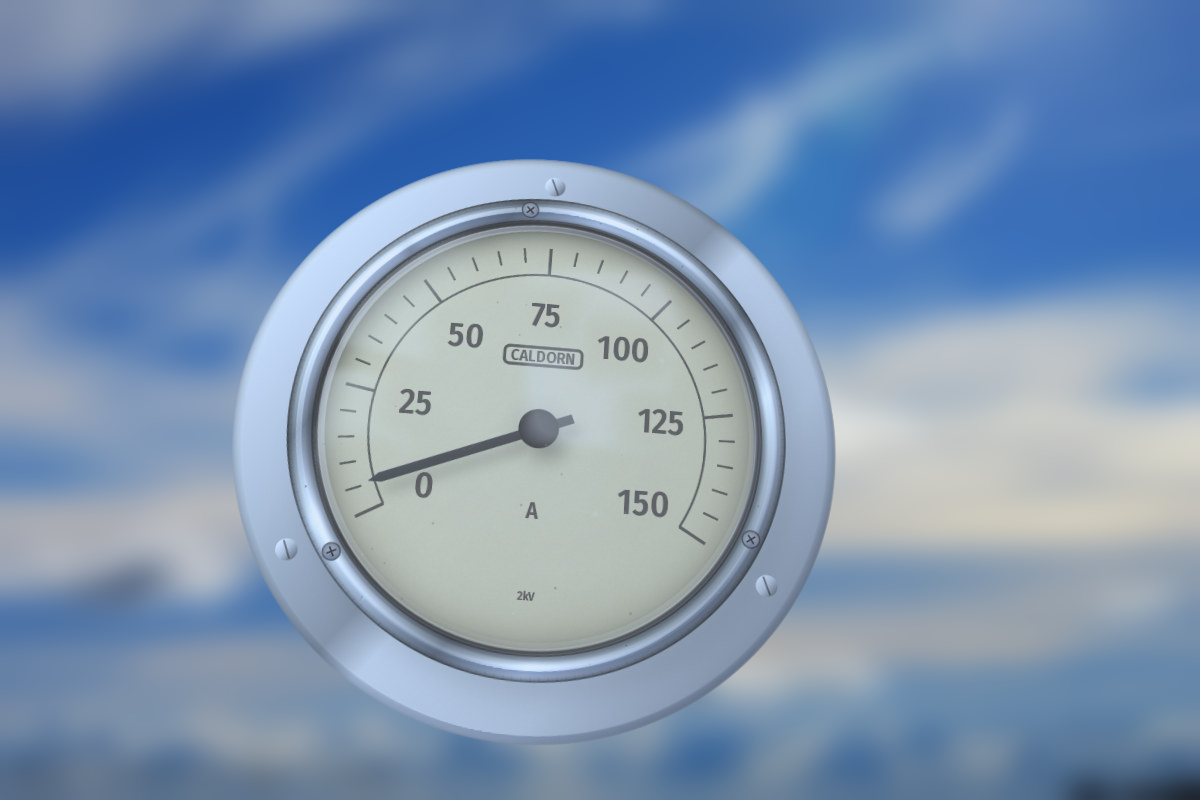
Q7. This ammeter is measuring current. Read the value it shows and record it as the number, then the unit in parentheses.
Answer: 5 (A)
